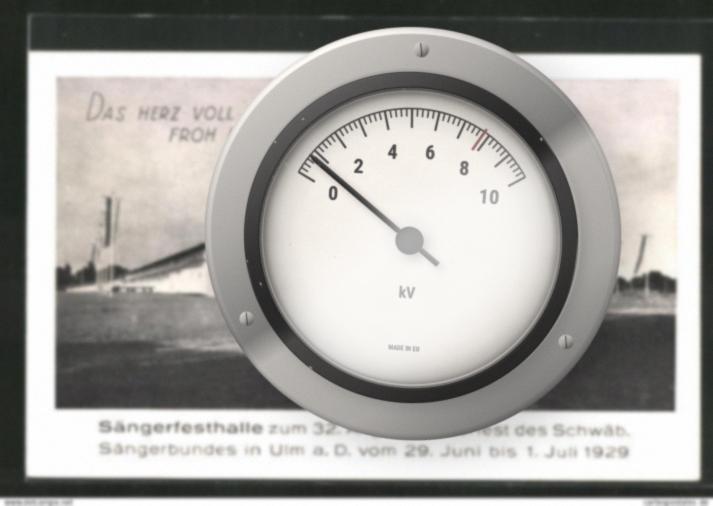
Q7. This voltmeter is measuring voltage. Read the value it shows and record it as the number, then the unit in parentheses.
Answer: 0.8 (kV)
